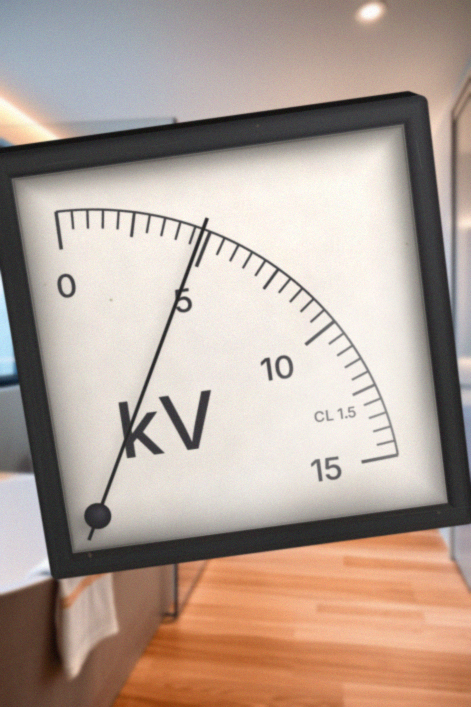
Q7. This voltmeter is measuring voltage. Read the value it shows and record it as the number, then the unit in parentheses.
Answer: 4.75 (kV)
